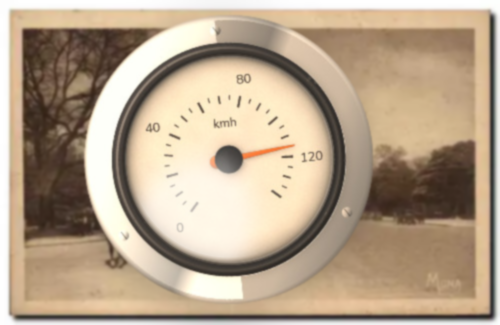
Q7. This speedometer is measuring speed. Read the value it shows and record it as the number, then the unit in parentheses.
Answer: 115 (km/h)
